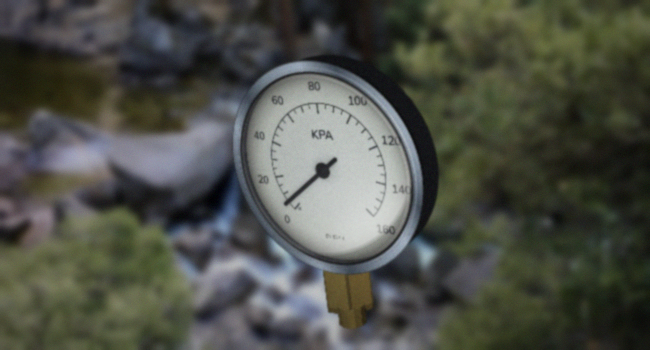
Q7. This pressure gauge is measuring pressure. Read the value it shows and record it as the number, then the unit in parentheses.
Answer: 5 (kPa)
